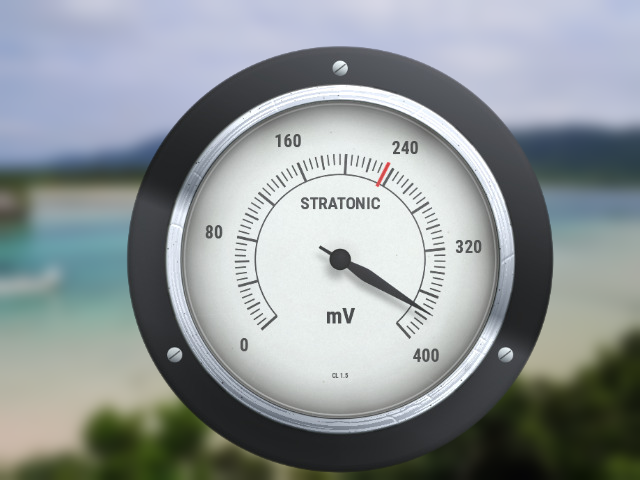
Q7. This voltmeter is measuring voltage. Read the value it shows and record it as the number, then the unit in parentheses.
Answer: 375 (mV)
